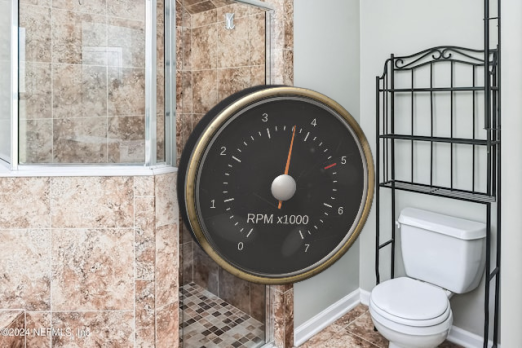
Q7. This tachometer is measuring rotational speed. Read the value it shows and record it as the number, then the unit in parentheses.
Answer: 3600 (rpm)
